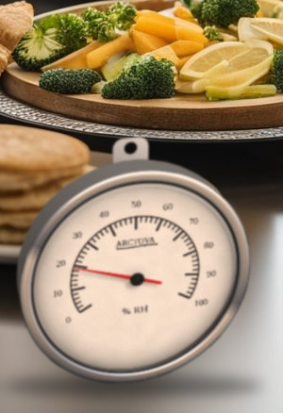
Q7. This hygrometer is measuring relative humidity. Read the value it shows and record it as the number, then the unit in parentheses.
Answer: 20 (%)
